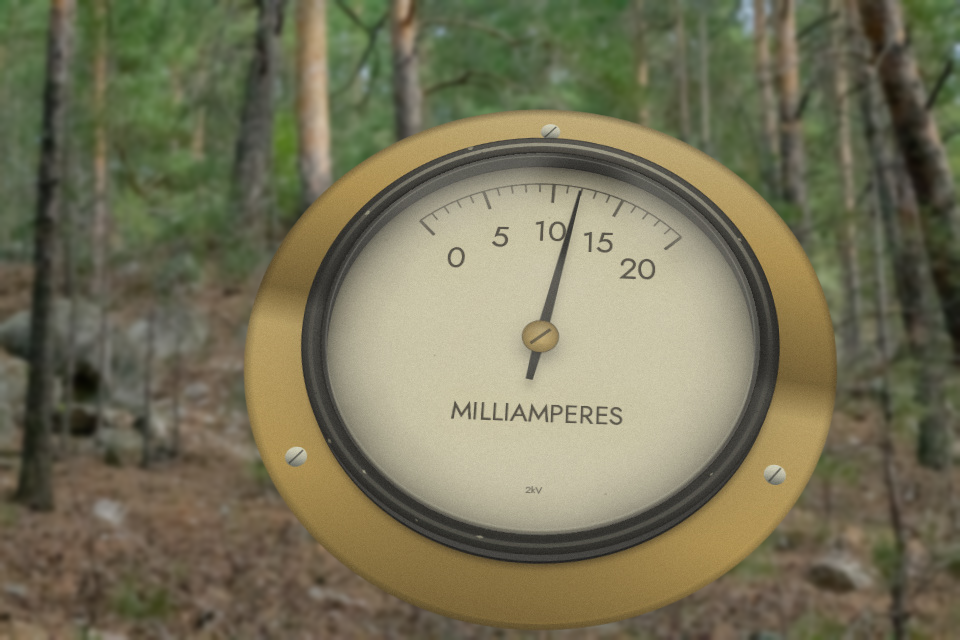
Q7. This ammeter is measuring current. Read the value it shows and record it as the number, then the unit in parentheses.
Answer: 12 (mA)
